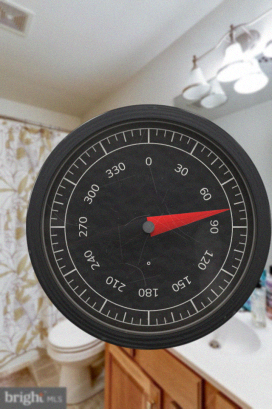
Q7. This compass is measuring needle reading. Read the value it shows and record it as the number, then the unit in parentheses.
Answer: 77.5 (°)
